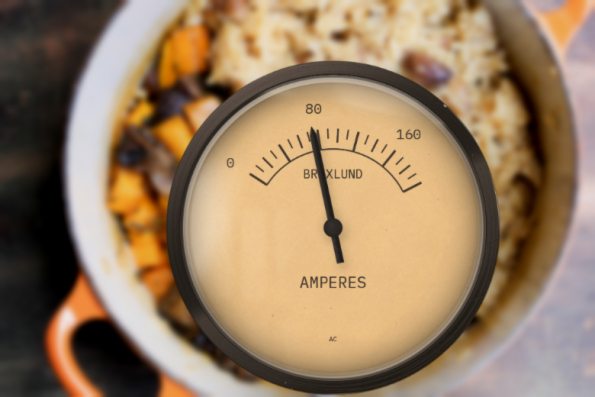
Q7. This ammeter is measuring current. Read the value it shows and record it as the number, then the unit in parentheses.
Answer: 75 (A)
